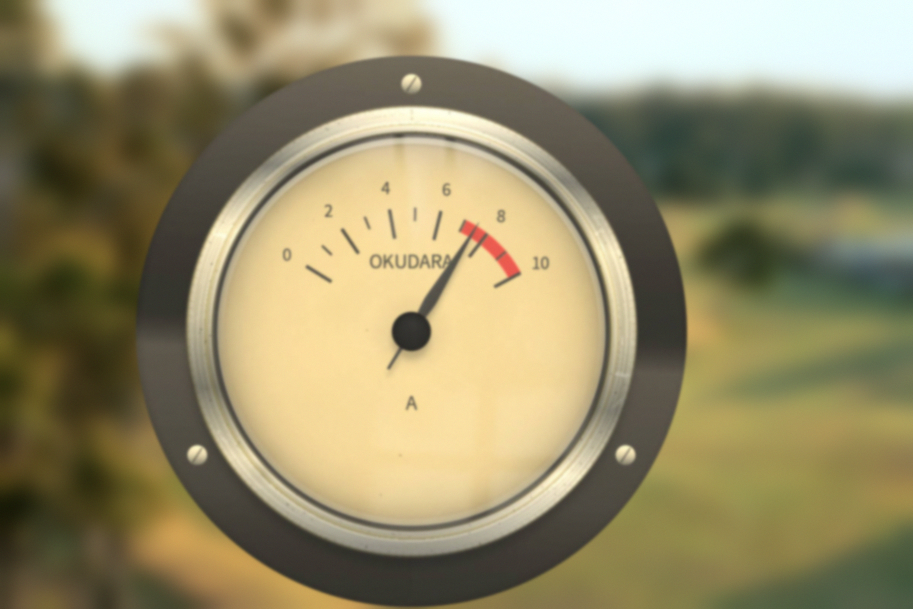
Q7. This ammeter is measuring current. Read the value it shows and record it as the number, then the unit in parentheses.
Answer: 7.5 (A)
